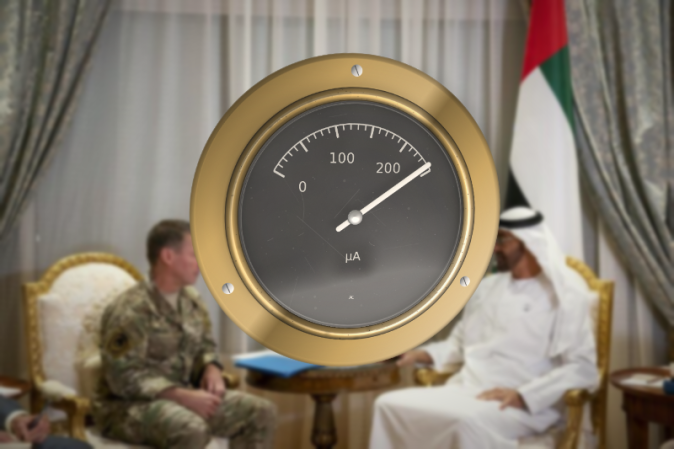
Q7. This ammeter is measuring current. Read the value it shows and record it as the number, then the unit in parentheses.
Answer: 240 (µA)
